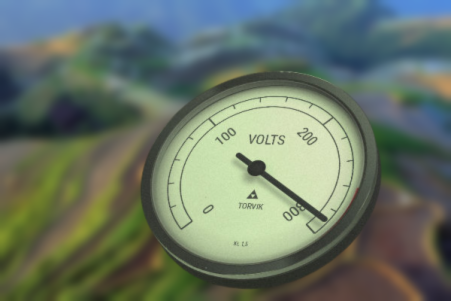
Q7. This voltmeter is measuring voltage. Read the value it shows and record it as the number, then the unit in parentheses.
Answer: 290 (V)
